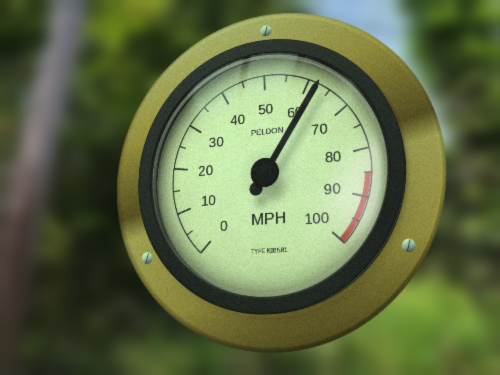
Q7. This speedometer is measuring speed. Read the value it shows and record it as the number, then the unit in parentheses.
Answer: 62.5 (mph)
